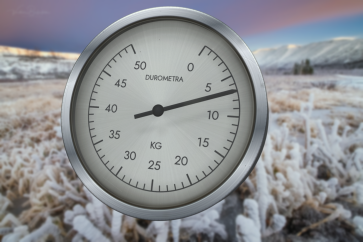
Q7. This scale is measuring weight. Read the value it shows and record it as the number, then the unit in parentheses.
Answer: 7 (kg)
